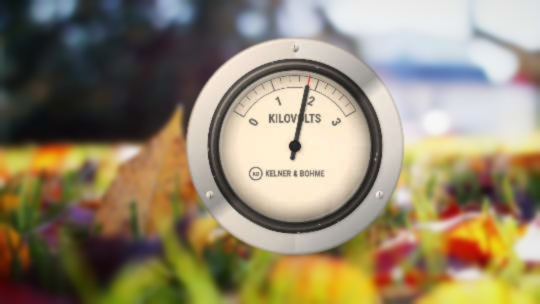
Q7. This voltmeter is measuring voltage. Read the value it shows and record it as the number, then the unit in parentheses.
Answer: 1.8 (kV)
